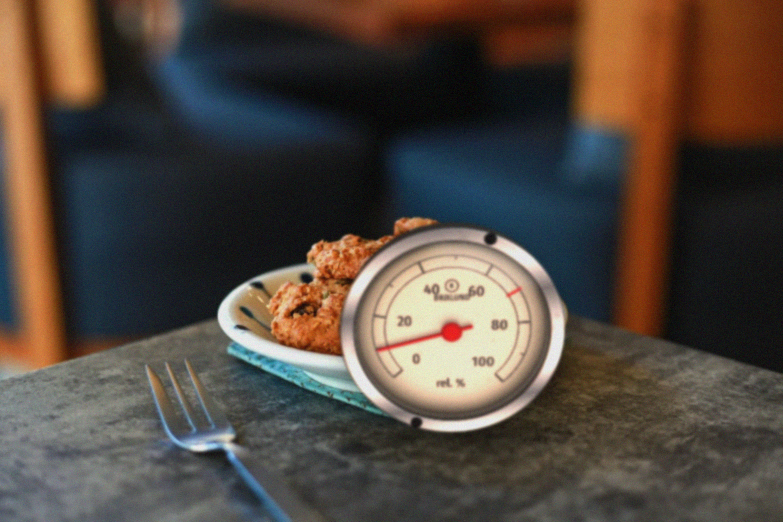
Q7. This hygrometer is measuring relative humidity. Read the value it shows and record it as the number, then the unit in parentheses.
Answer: 10 (%)
